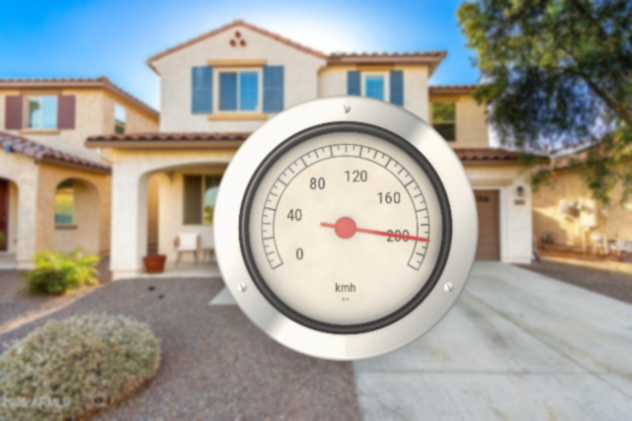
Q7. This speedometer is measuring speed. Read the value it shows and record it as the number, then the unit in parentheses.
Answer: 200 (km/h)
